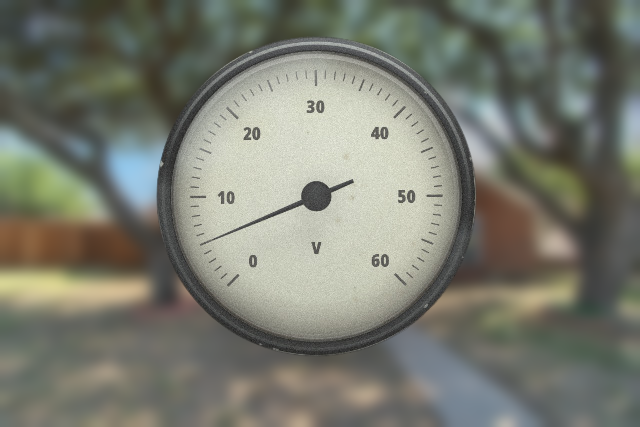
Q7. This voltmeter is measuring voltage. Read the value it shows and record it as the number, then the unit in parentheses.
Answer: 5 (V)
